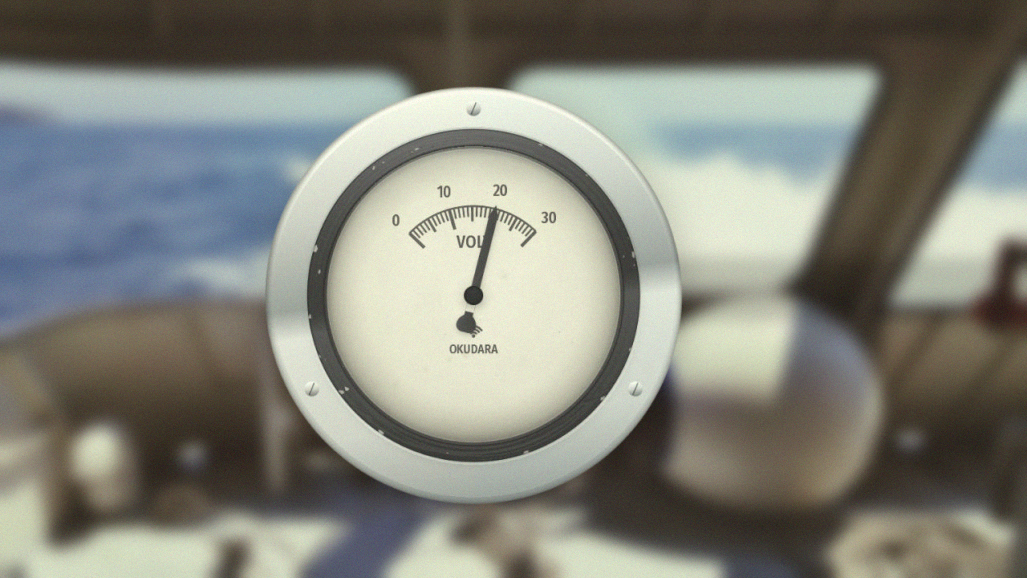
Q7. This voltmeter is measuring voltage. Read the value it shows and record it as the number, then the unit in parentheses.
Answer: 20 (V)
